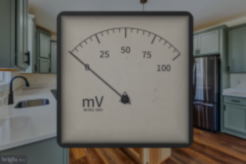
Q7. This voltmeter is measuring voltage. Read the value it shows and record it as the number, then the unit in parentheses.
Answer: 0 (mV)
